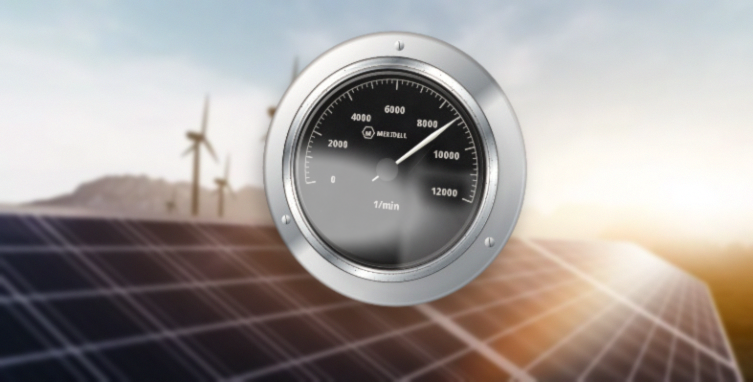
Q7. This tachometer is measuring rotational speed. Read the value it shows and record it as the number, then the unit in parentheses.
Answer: 8800 (rpm)
